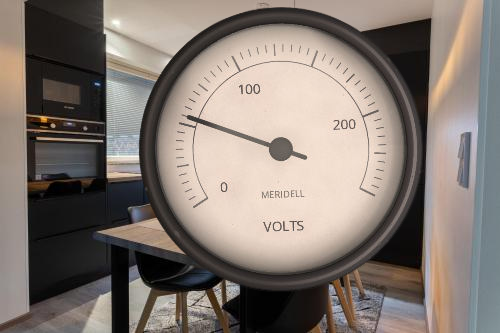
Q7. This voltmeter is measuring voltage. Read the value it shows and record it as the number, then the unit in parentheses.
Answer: 55 (V)
